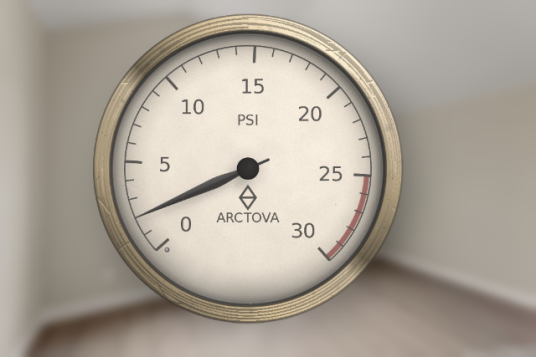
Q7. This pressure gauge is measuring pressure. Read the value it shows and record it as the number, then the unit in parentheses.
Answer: 2 (psi)
